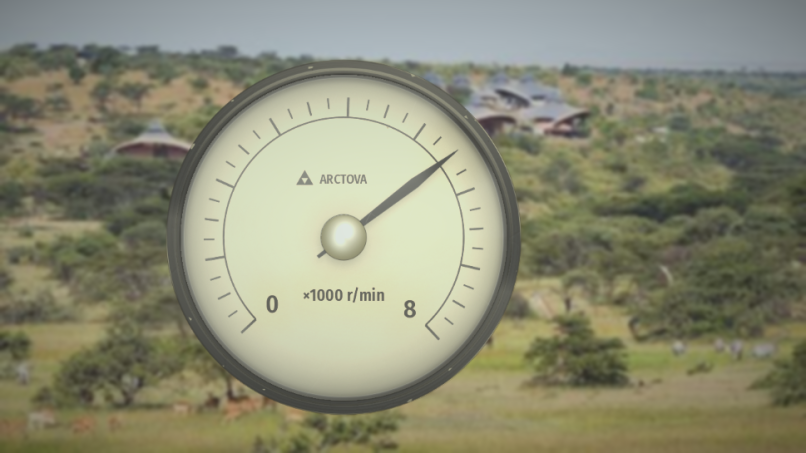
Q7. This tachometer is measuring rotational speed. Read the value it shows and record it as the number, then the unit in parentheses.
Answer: 5500 (rpm)
